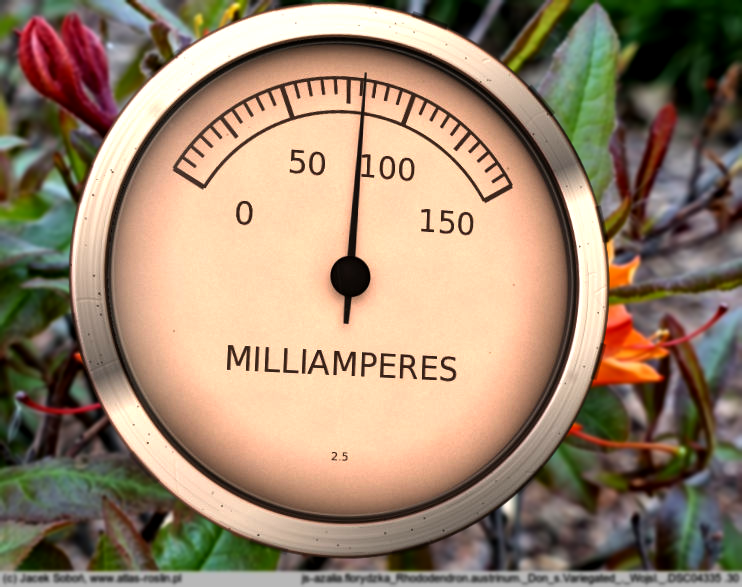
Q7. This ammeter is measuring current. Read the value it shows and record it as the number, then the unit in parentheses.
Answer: 80 (mA)
